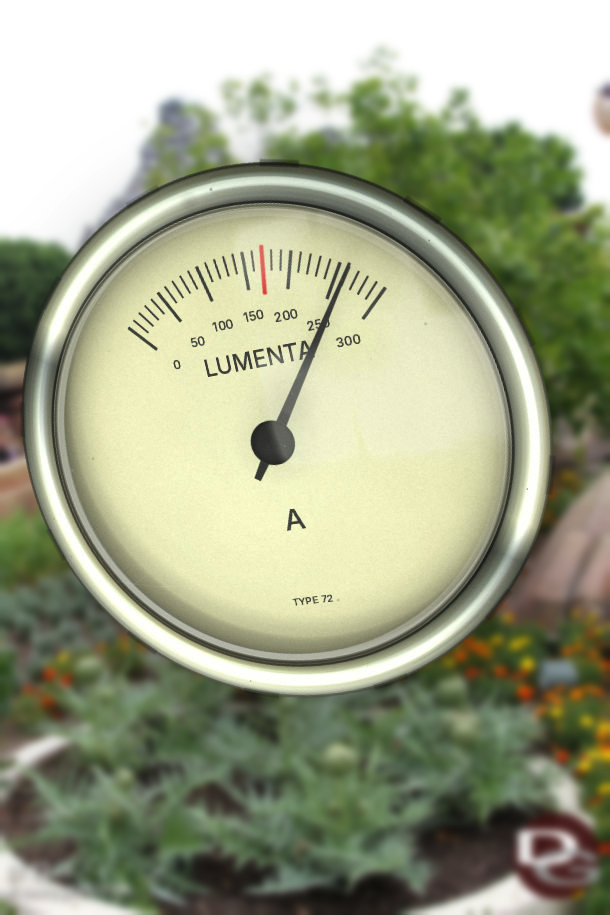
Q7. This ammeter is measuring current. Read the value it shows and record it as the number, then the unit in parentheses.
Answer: 260 (A)
